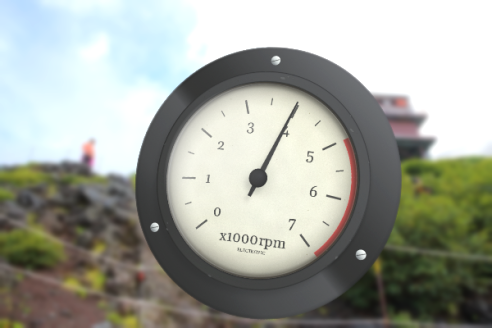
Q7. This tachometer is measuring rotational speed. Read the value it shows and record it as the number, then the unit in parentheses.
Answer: 4000 (rpm)
